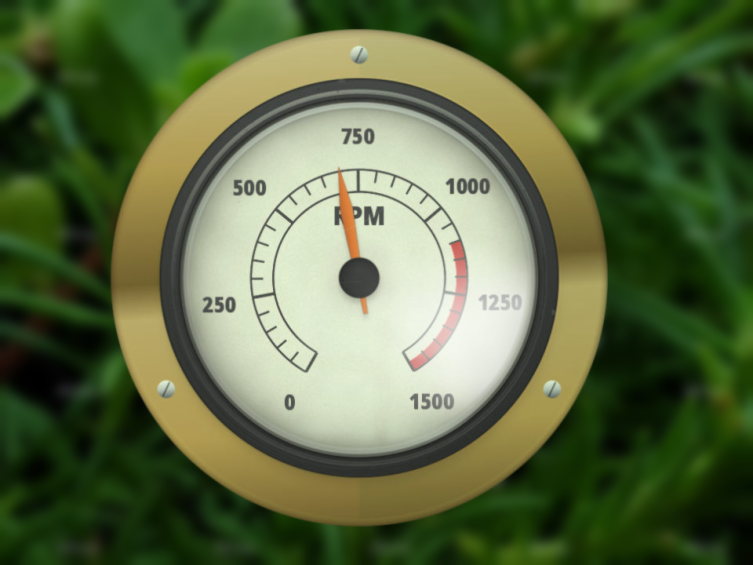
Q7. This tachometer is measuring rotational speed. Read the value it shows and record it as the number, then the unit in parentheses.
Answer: 700 (rpm)
